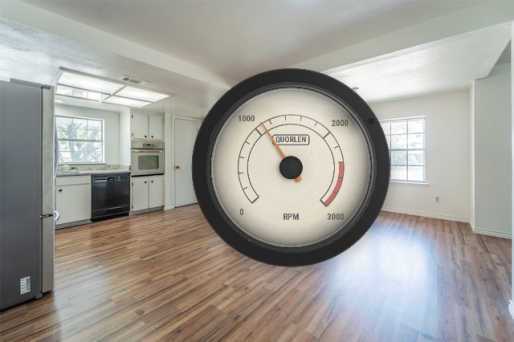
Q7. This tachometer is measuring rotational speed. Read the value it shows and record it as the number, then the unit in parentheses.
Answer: 1100 (rpm)
